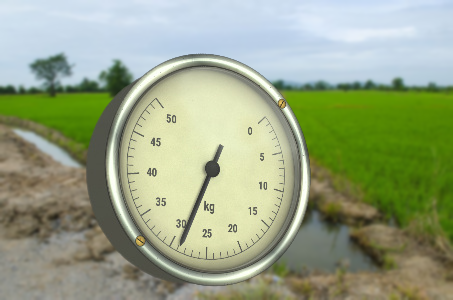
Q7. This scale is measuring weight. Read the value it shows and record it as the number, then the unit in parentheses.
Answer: 29 (kg)
